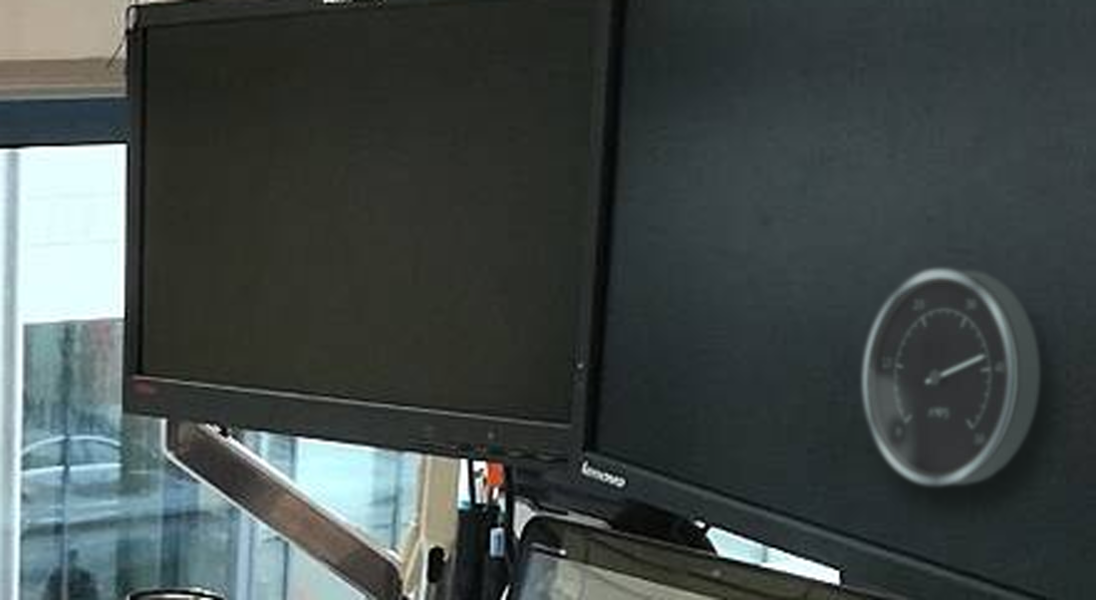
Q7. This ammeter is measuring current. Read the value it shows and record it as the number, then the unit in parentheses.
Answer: 38 (A)
